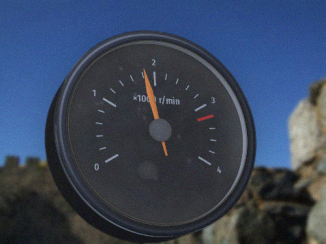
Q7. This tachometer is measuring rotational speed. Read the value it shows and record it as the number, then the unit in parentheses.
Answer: 1800 (rpm)
